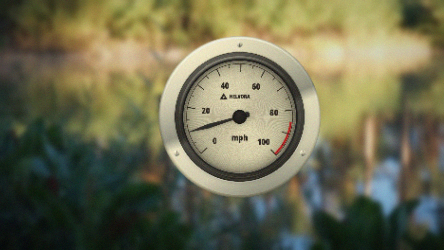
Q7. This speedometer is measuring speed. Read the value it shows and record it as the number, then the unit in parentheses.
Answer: 10 (mph)
